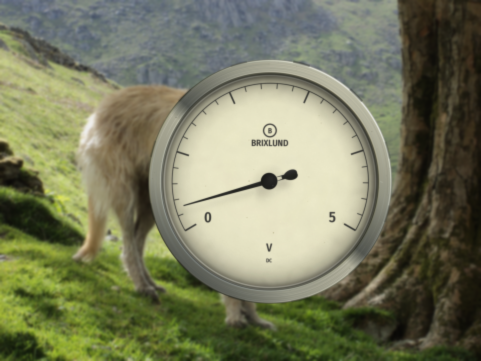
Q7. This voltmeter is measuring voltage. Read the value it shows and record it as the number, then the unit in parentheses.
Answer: 0.3 (V)
